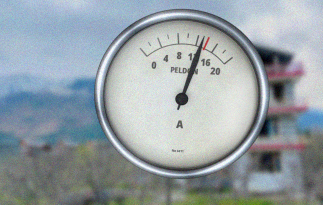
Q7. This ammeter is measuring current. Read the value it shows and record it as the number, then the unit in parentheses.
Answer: 13 (A)
